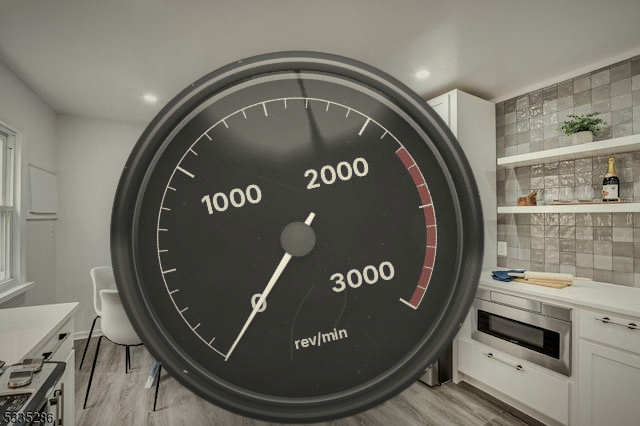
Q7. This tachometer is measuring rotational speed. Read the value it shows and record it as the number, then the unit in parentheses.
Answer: 0 (rpm)
